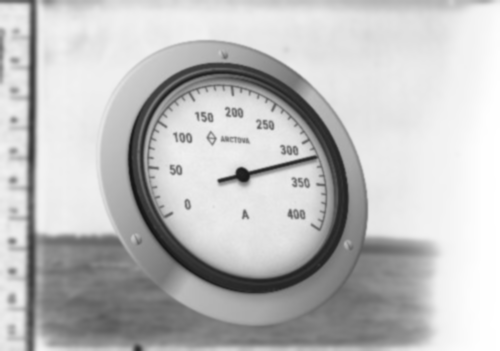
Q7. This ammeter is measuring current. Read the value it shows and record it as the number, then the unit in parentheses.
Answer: 320 (A)
